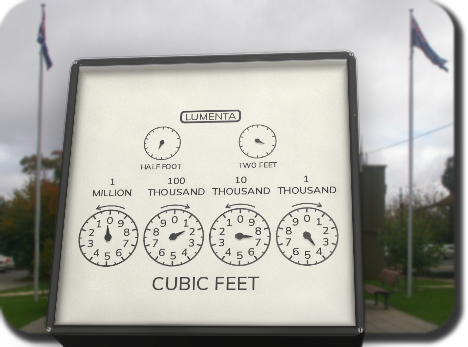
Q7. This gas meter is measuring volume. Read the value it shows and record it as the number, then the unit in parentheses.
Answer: 17400 (ft³)
